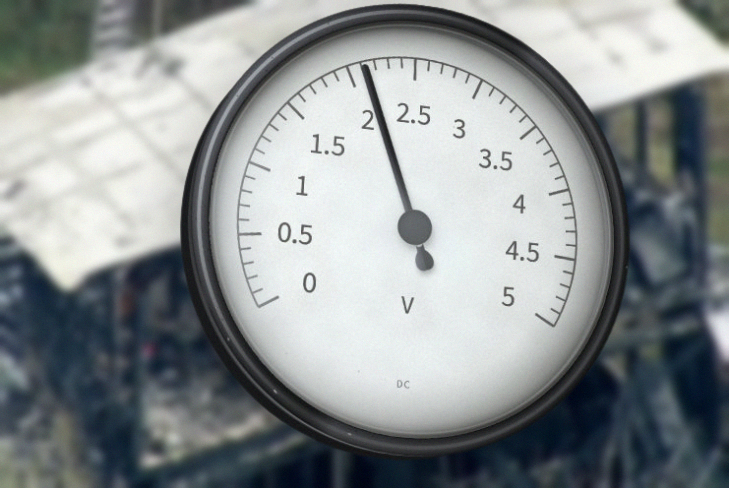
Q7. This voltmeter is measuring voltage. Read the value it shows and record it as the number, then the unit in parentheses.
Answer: 2.1 (V)
